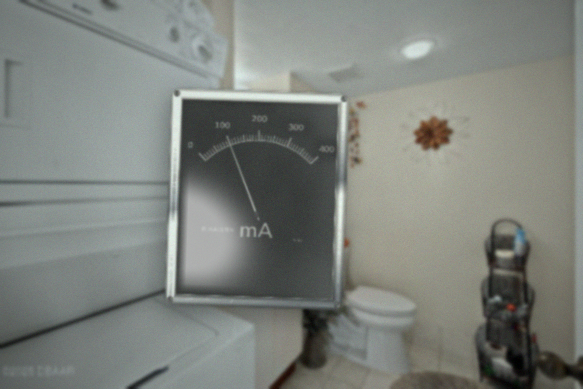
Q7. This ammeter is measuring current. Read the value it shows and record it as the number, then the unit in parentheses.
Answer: 100 (mA)
